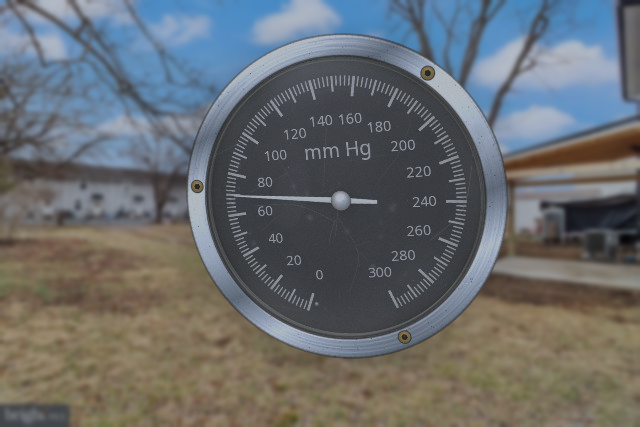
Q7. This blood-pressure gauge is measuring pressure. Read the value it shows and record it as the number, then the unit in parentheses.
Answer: 70 (mmHg)
